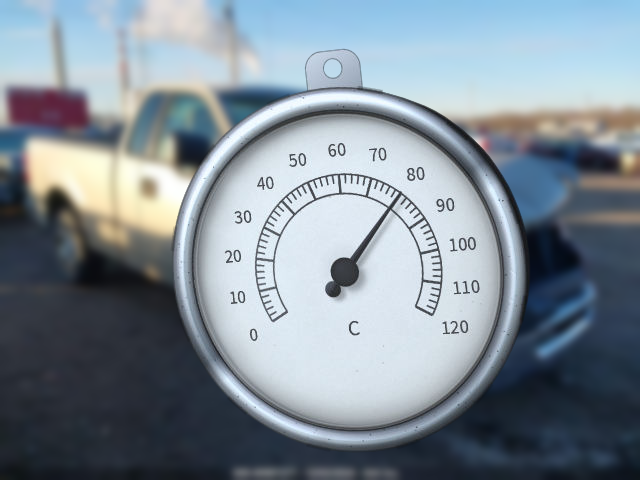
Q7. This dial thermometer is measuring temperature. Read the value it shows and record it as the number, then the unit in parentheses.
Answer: 80 (°C)
